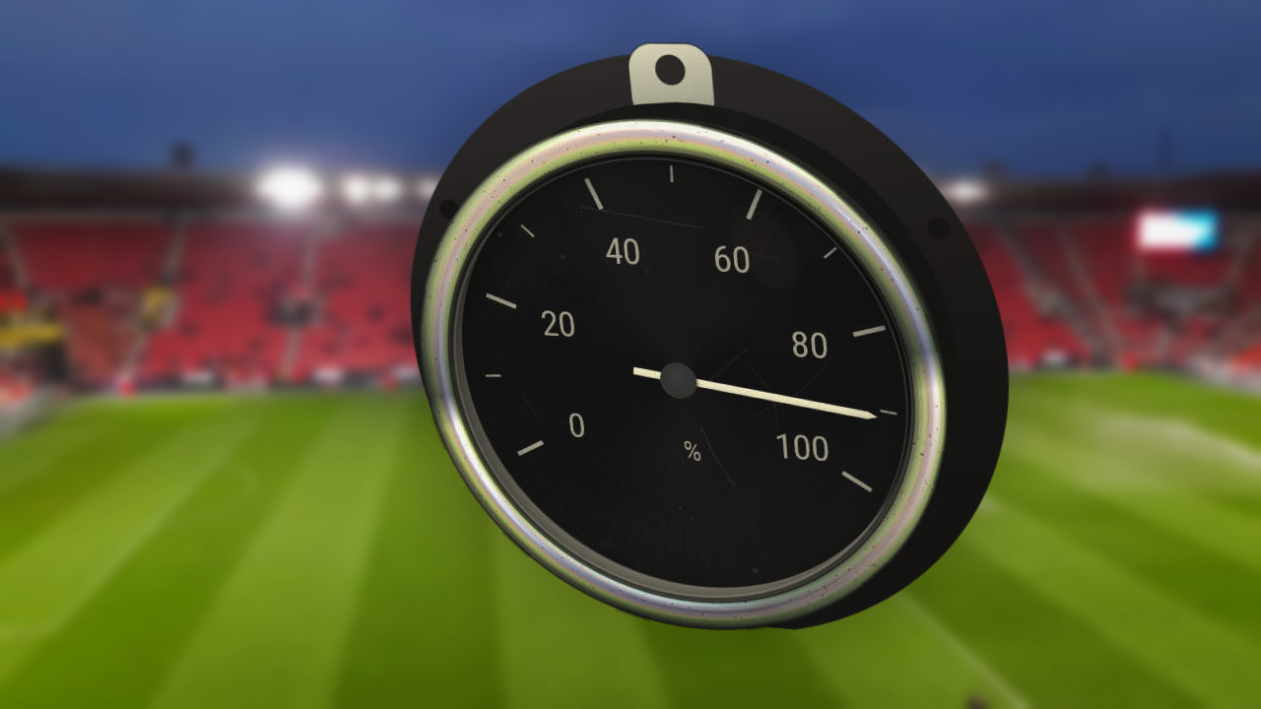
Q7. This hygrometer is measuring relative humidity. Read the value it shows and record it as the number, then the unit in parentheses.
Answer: 90 (%)
